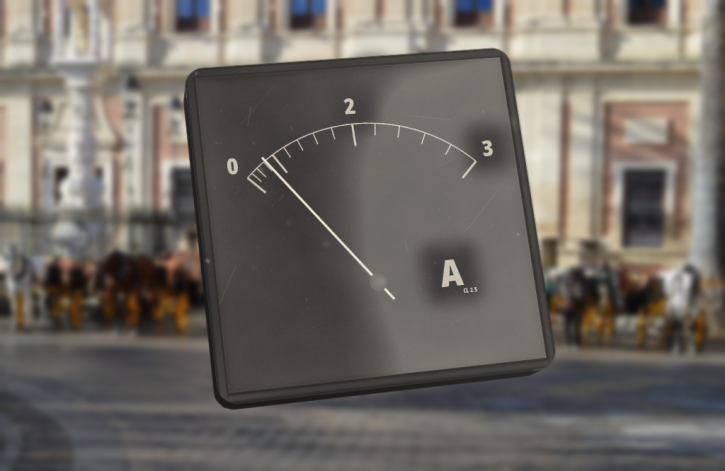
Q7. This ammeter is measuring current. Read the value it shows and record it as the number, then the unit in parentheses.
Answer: 0.8 (A)
